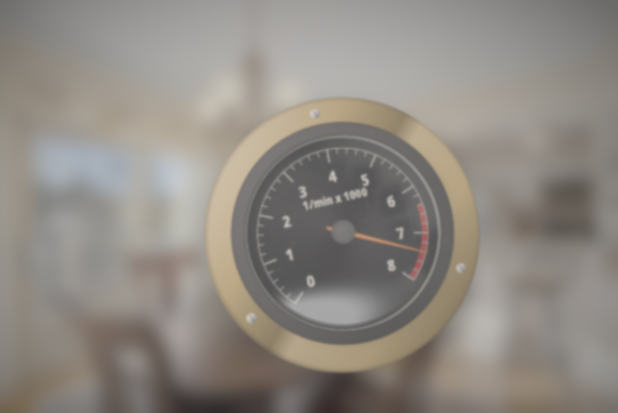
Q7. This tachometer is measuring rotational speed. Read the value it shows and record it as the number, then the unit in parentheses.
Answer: 7400 (rpm)
